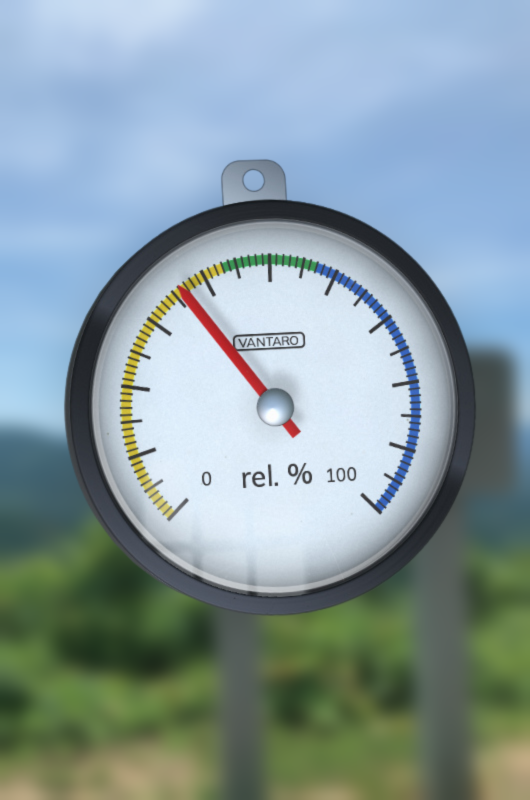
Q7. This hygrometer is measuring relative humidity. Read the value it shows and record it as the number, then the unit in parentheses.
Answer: 36 (%)
